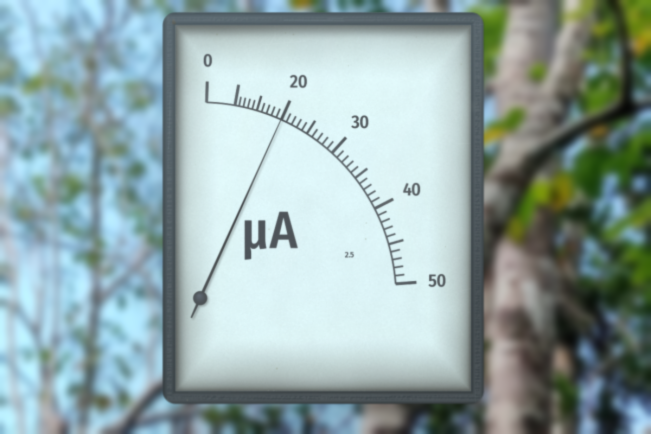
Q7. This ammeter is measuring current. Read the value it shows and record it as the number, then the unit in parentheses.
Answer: 20 (µA)
